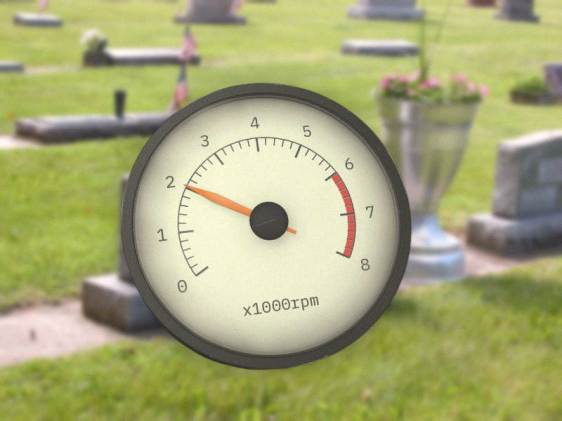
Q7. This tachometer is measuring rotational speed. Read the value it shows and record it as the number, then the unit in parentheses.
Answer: 2000 (rpm)
